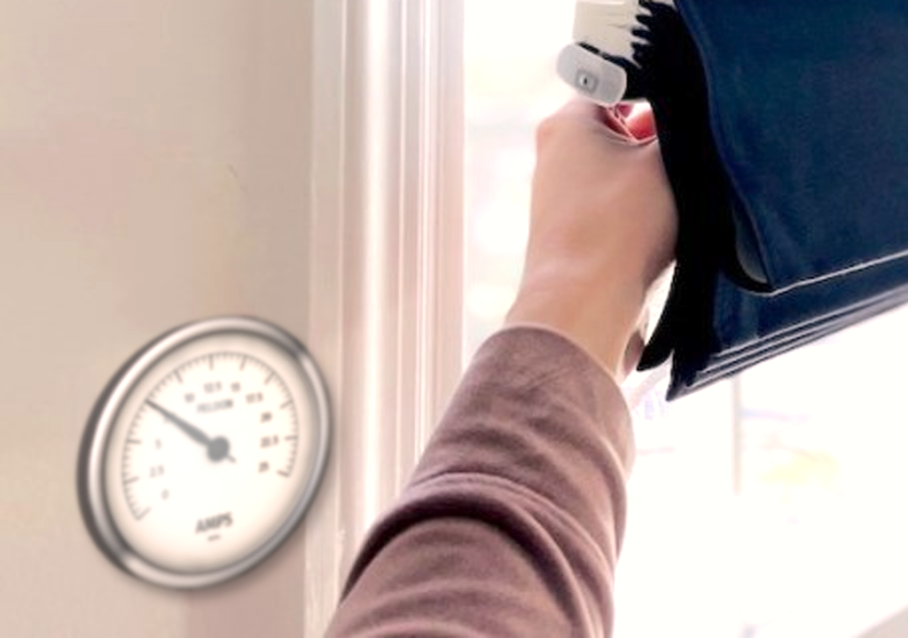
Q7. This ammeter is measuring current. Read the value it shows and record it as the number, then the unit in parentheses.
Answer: 7.5 (A)
